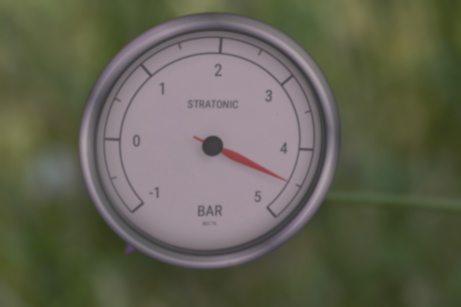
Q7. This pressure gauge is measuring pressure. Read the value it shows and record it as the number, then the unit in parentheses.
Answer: 4.5 (bar)
